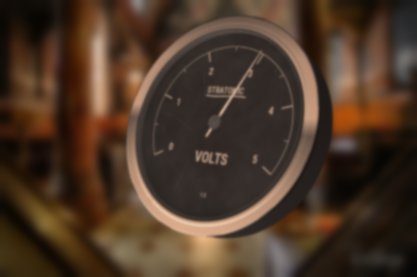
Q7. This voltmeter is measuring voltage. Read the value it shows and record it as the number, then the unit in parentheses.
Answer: 3 (V)
